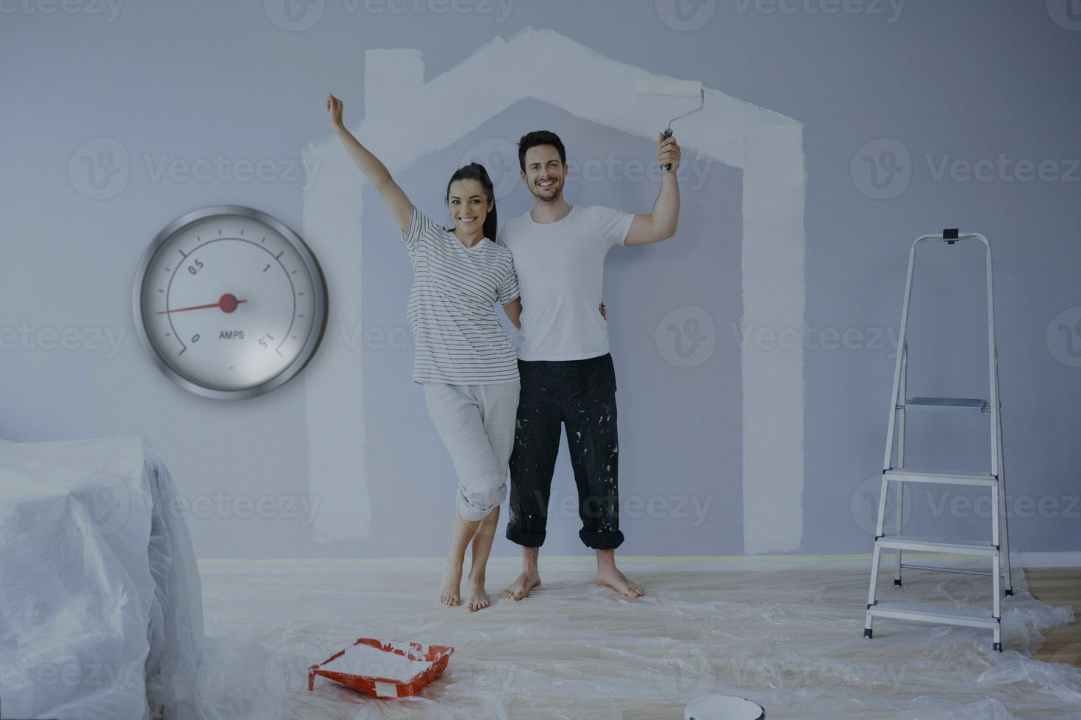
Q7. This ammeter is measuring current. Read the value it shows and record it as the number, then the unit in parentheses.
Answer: 0.2 (A)
